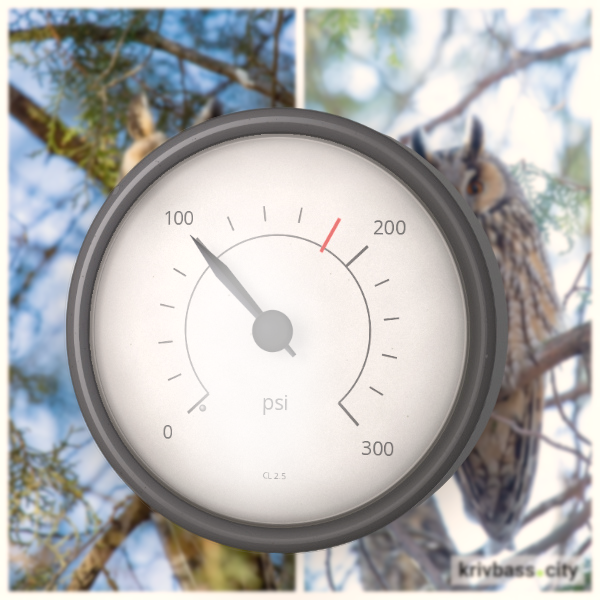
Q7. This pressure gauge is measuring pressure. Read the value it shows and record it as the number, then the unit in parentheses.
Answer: 100 (psi)
